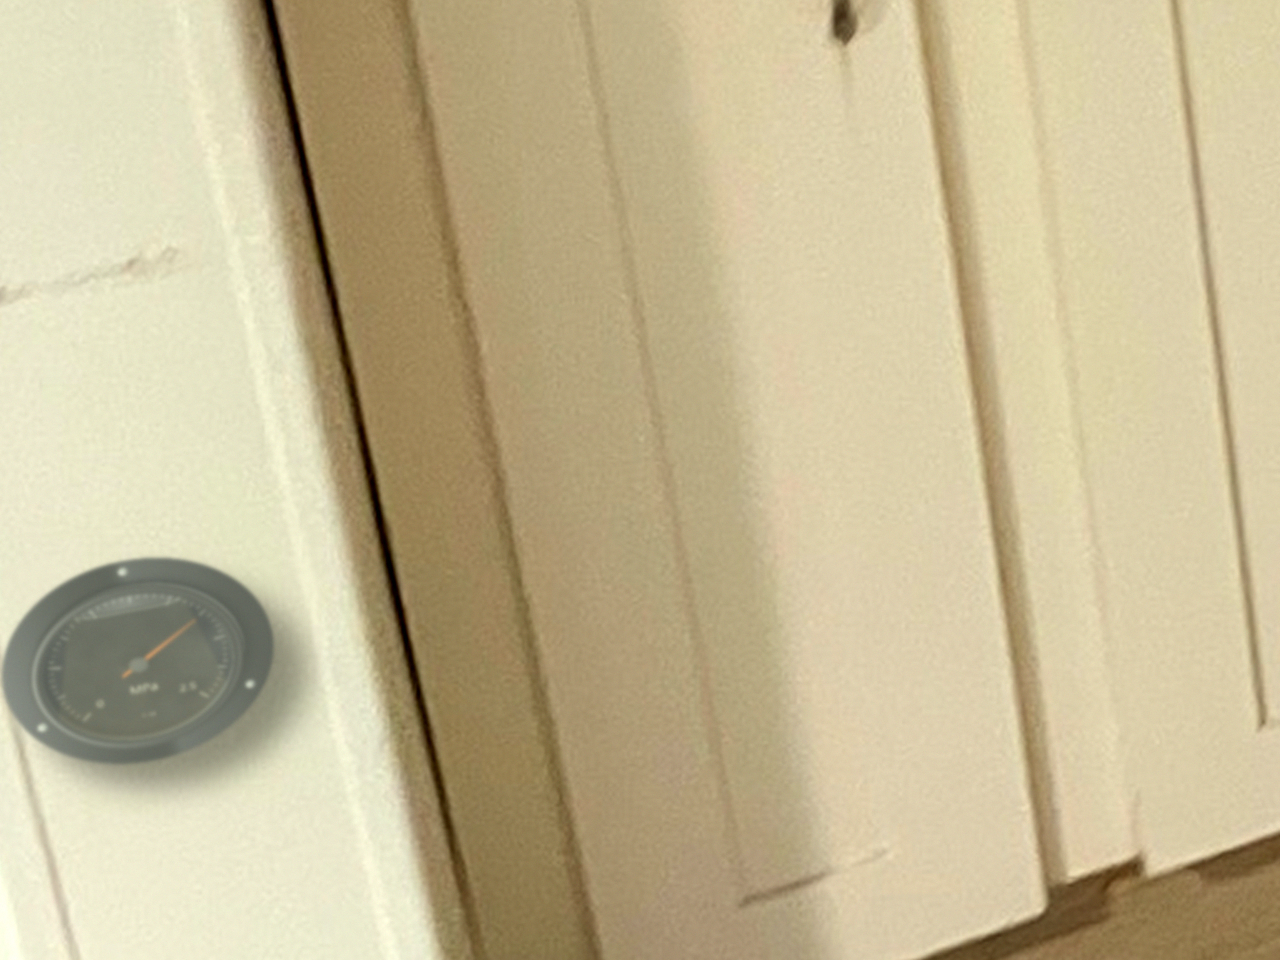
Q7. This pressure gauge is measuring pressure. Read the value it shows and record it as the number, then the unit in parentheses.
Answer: 1.75 (MPa)
